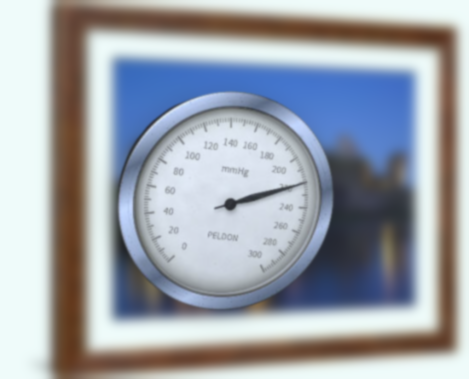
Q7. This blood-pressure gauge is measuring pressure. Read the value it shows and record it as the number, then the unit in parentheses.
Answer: 220 (mmHg)
